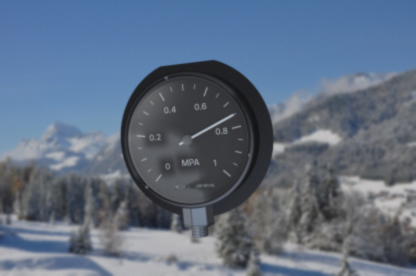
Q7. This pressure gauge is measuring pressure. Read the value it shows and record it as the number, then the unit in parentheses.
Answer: 0.75 (MPa)
